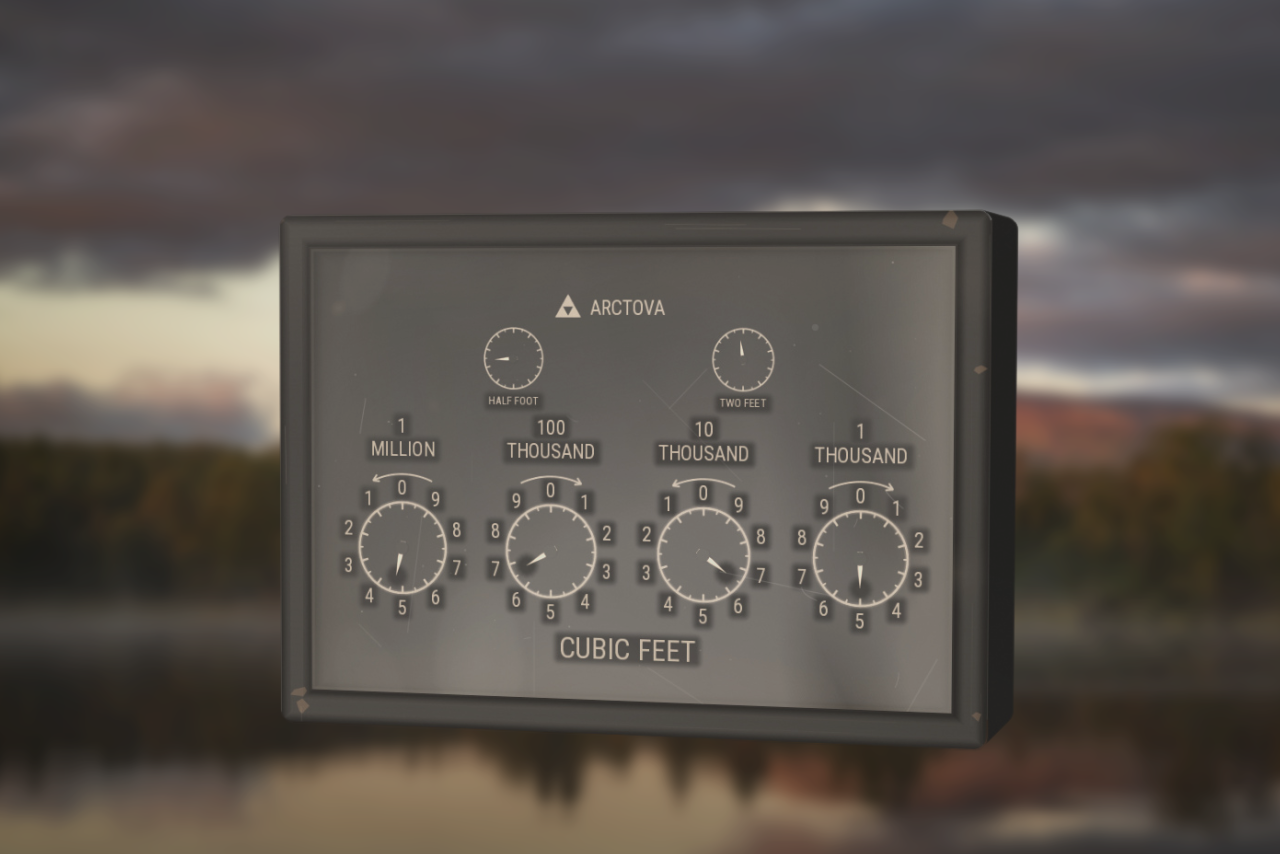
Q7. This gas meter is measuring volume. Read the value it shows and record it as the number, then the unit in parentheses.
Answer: 466500 (ft³)
